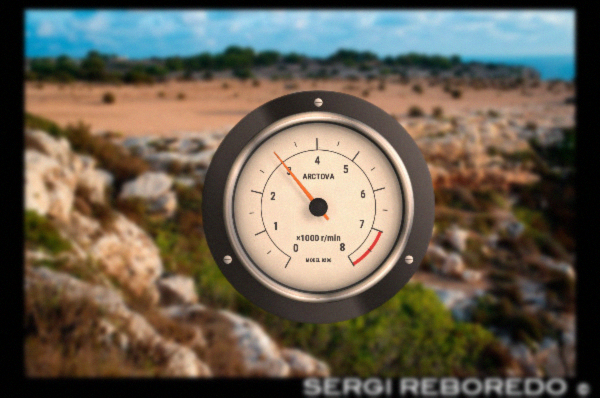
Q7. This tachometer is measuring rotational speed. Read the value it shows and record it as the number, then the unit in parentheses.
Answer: 3000 (rpm)
